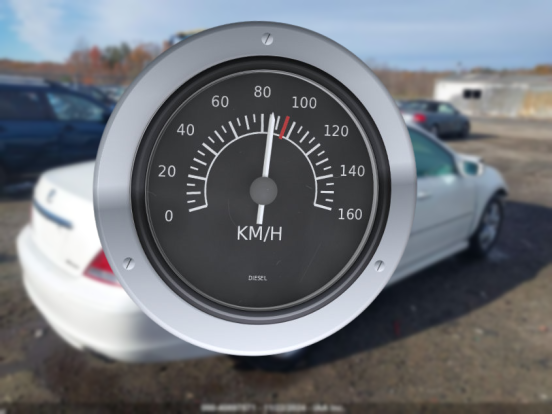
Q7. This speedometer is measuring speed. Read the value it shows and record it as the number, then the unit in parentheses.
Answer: 85 (km/h)
